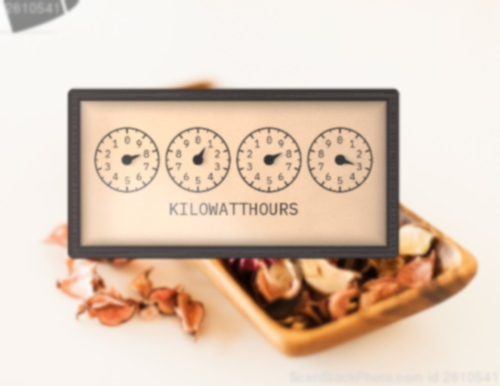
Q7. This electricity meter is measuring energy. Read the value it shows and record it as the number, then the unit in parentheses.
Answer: 8083 (kWh)
